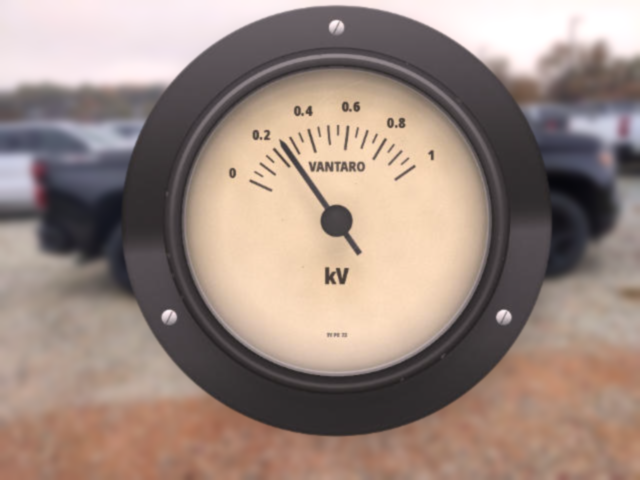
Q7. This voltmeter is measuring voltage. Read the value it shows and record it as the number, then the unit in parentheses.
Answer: 0.25 (kV)
